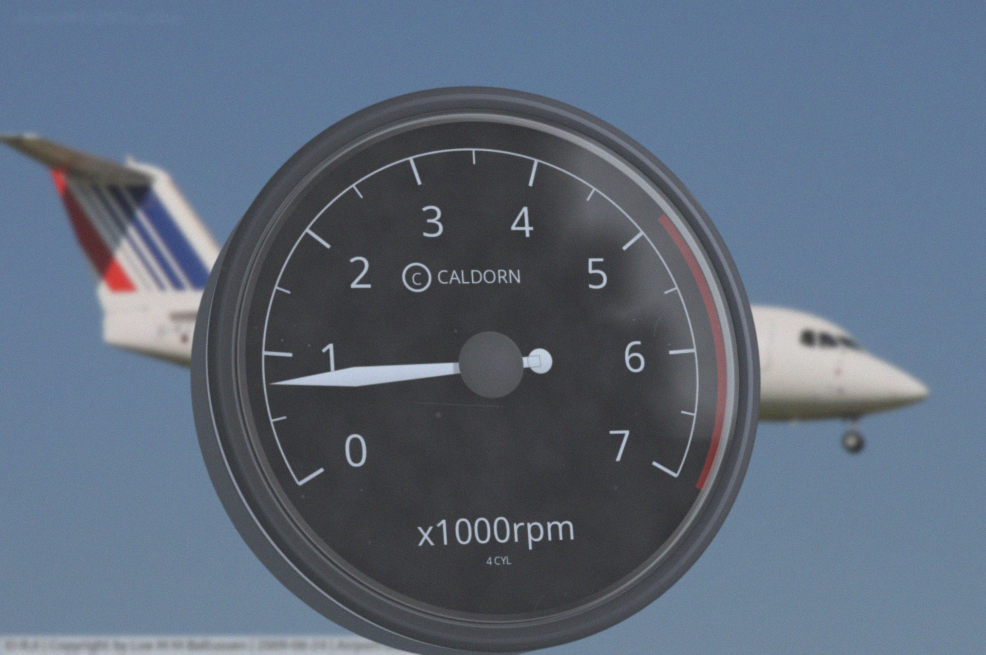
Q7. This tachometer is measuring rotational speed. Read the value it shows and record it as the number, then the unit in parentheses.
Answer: 750 (rpm)
